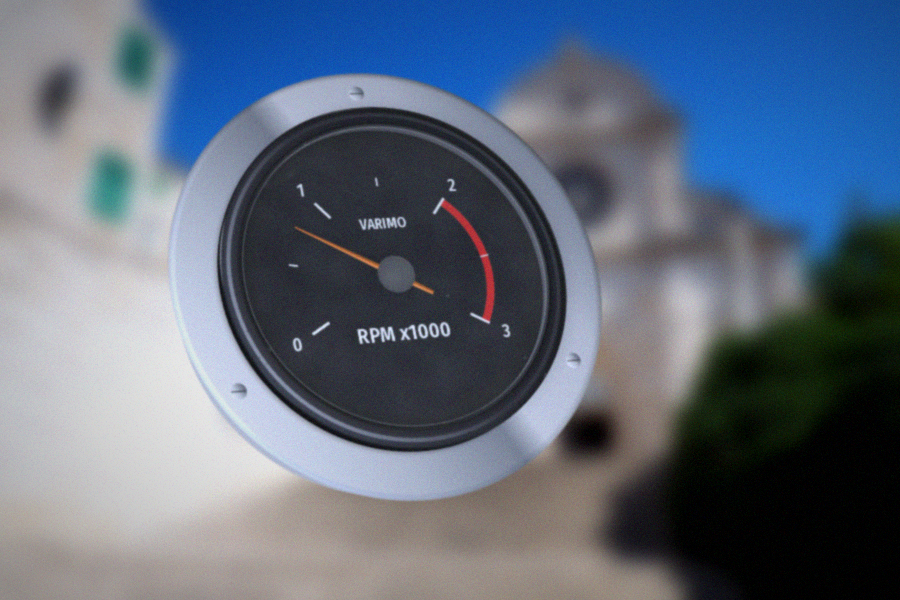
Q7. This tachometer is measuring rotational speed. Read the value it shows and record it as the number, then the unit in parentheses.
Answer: 750 (rpm)
